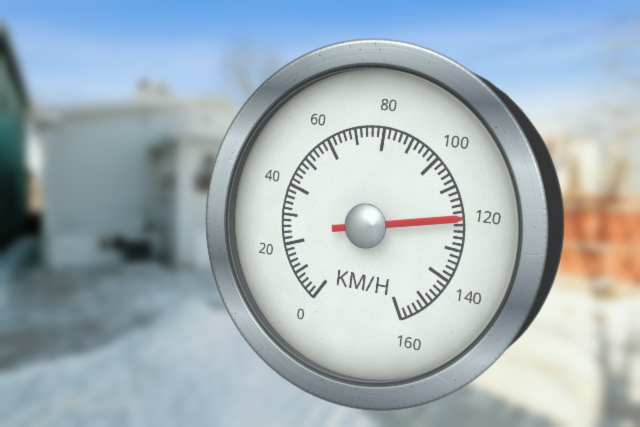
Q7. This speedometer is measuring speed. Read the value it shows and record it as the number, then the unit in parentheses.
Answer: 120 (km/h)
